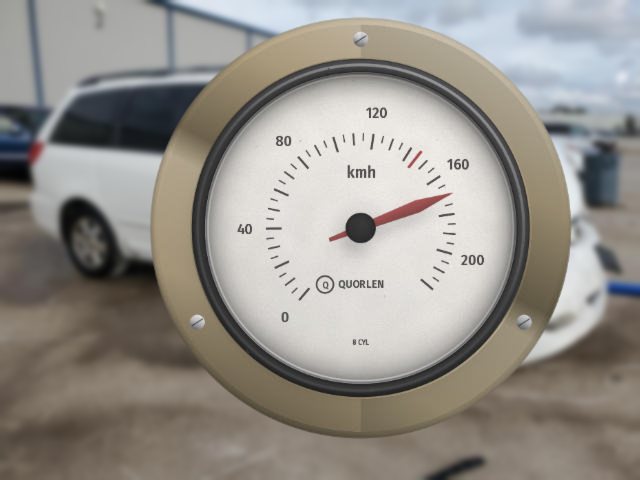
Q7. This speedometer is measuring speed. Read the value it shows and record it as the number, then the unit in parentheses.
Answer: 170 (km/h)
